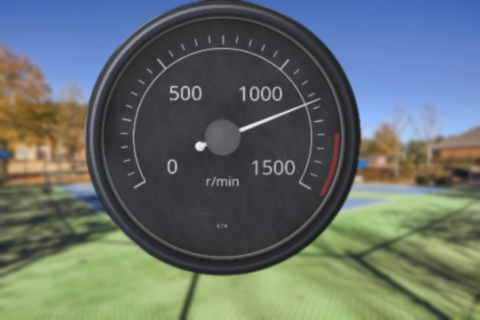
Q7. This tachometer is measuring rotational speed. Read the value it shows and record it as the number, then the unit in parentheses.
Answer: 1175 (rpm)
